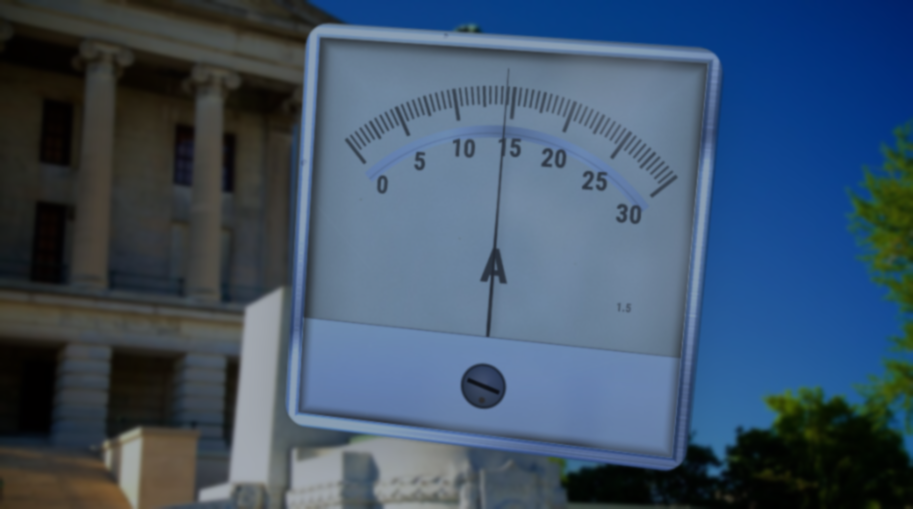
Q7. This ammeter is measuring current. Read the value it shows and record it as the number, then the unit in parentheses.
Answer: 14.5 (A)
